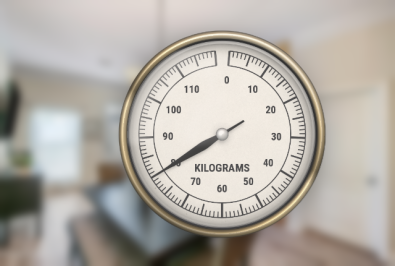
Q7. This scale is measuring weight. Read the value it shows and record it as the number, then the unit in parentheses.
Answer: 80 (kg)
